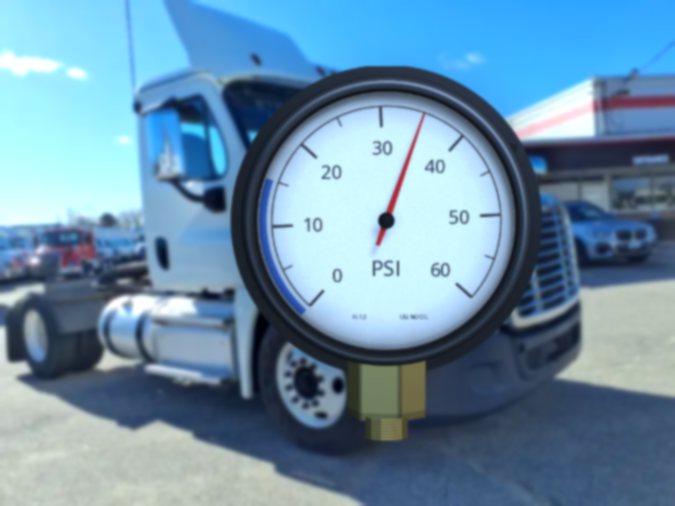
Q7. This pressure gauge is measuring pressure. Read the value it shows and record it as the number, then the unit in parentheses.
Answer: 35 (psi)
